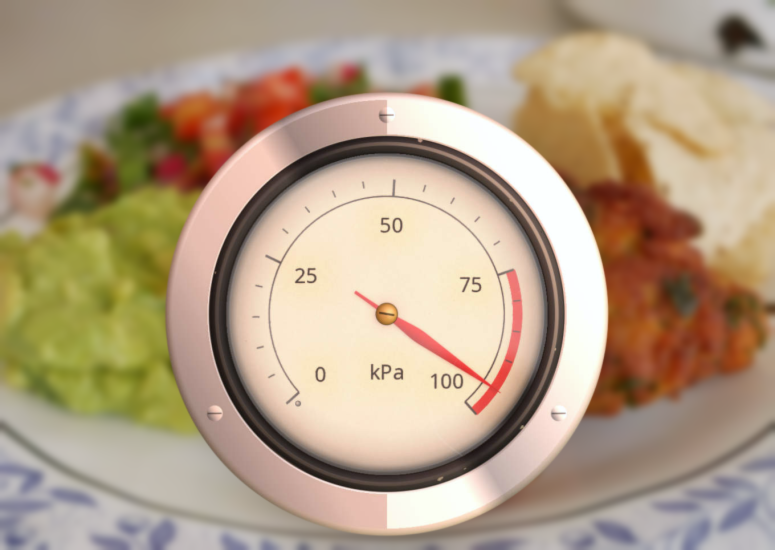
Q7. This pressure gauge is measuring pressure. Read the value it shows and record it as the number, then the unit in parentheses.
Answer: 95 (kPa)
